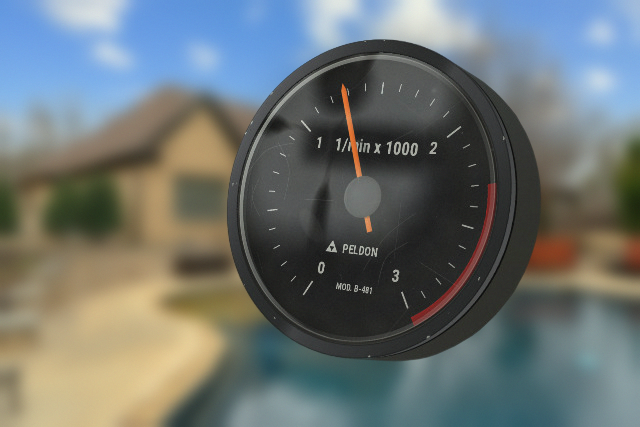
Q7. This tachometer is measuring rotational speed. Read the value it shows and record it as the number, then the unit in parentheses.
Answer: 1300 (rpm)
